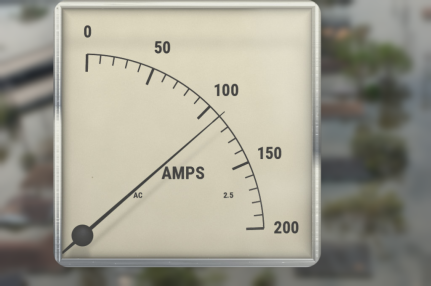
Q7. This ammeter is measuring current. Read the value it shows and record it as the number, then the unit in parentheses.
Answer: 110 (A)
